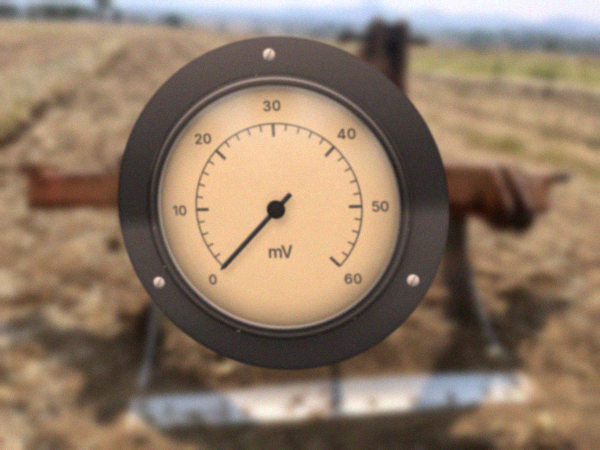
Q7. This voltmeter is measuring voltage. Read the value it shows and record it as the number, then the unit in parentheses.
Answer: 0 (mV)
